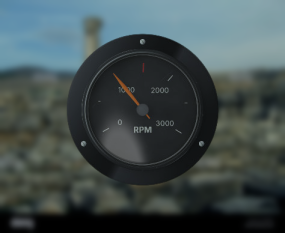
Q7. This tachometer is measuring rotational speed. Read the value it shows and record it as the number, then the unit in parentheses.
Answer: 1000 (rpm)
